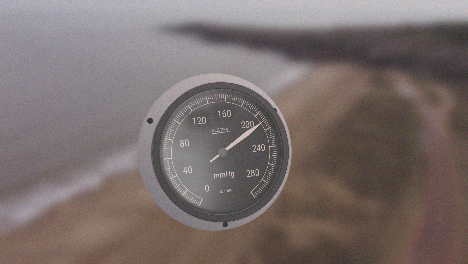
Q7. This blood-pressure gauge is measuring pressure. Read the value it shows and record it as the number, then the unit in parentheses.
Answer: 210 (mmHg)
